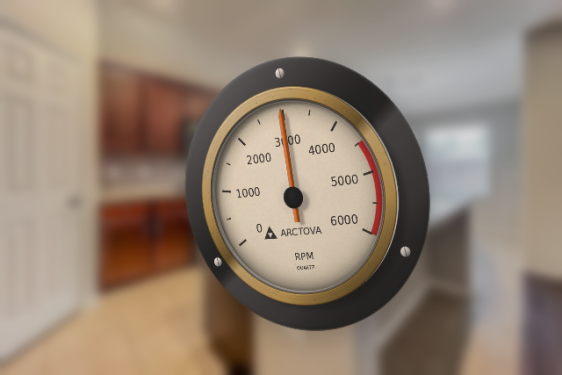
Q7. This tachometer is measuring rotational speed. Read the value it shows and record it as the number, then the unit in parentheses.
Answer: 3000 (rpm)
